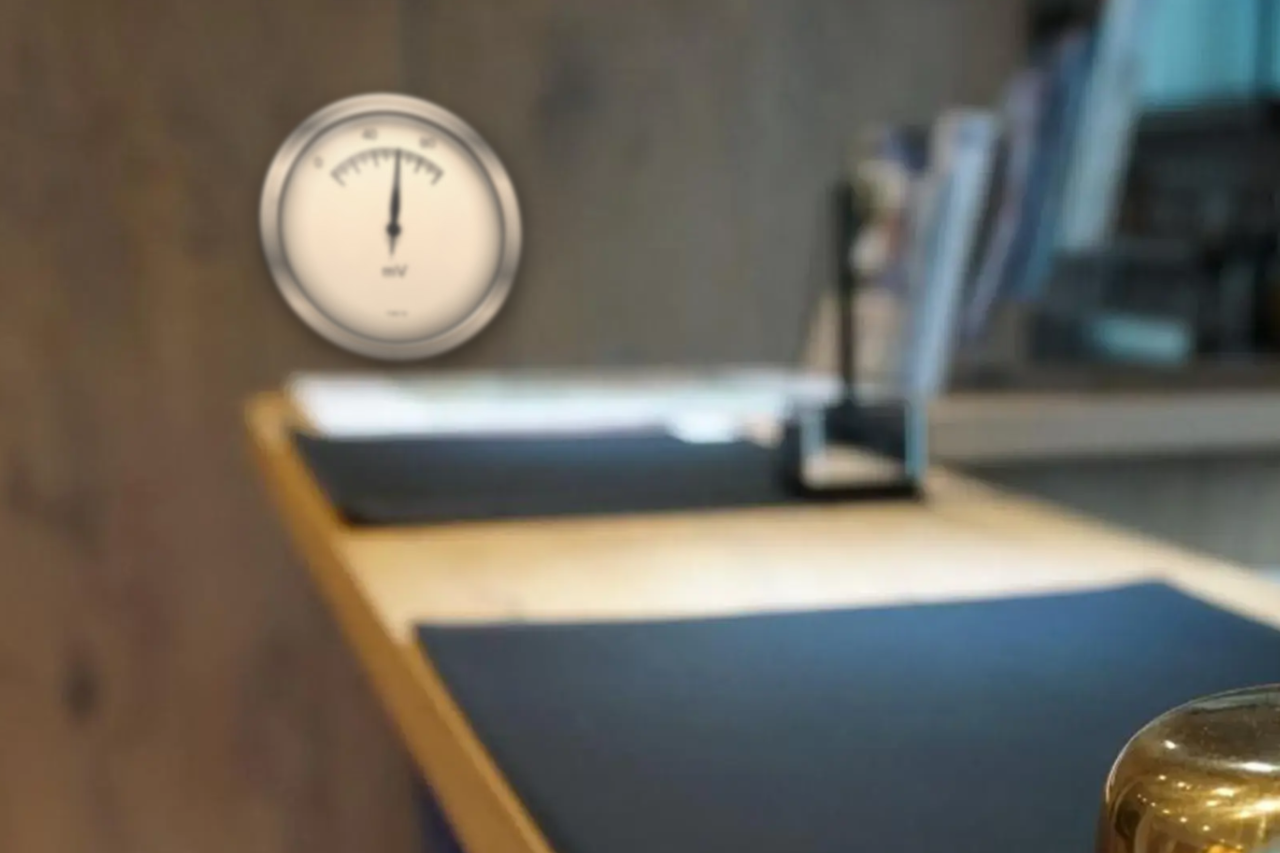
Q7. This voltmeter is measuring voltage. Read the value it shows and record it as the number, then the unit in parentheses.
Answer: 60 (mV)
